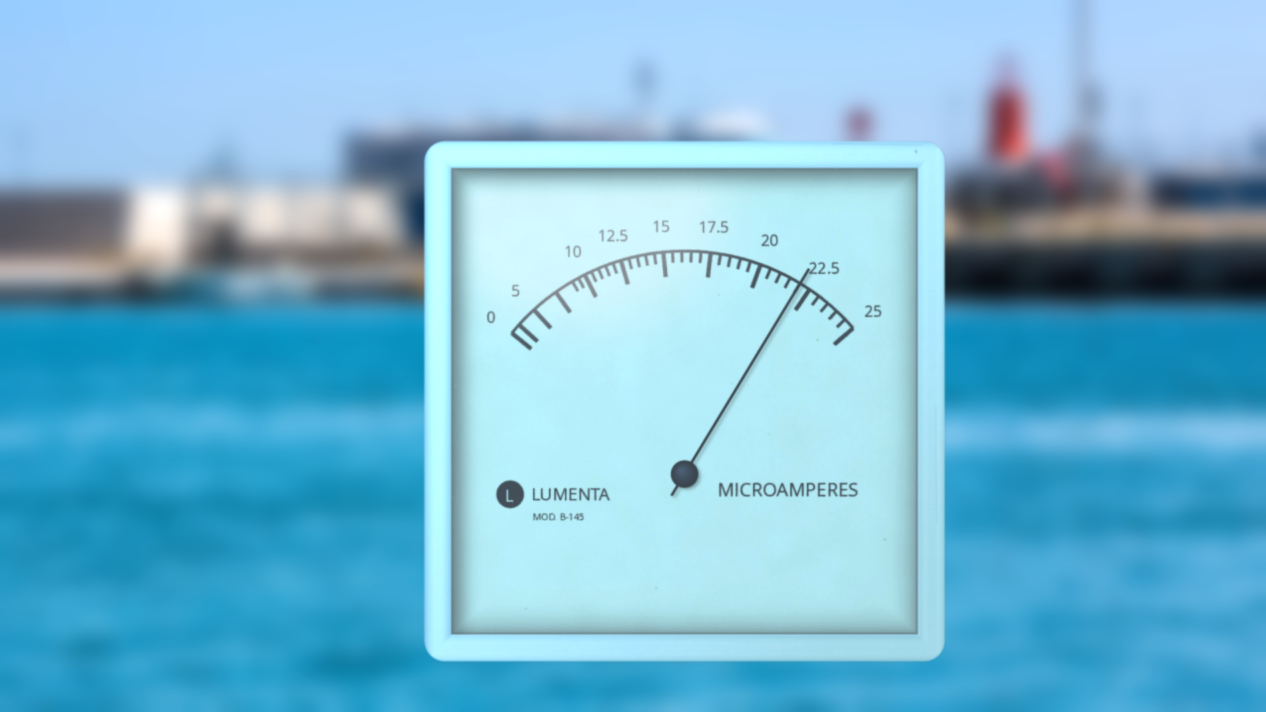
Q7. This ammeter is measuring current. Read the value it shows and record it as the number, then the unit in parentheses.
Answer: 22 (µA)
